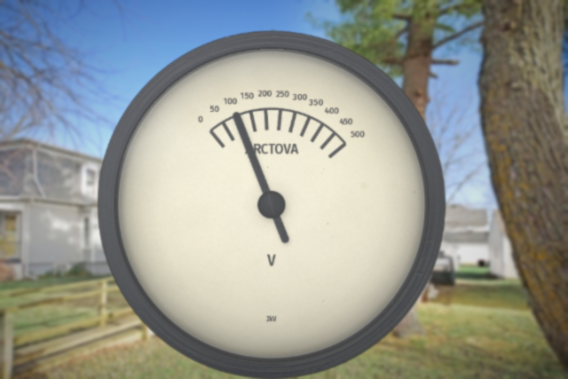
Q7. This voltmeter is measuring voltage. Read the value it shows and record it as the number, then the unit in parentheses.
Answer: 100 (V)
